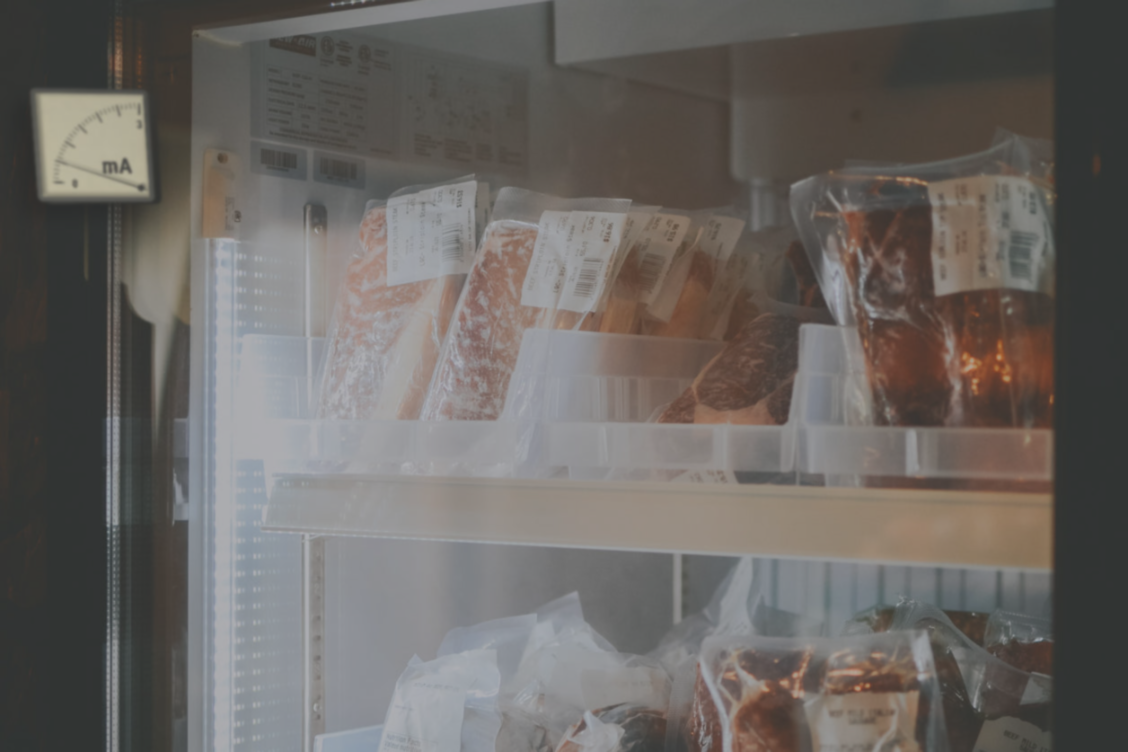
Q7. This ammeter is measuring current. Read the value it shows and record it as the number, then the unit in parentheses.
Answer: 0.5 (mA)
